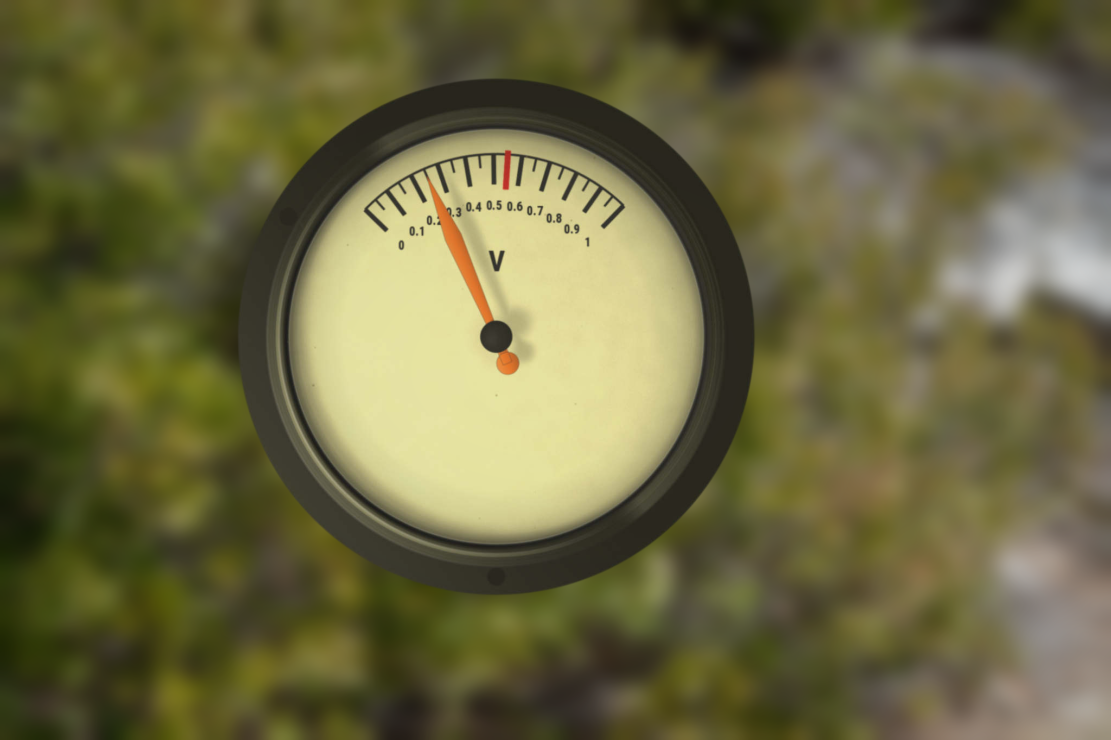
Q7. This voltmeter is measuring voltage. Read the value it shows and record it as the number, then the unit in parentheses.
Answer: 0.25 (V)
